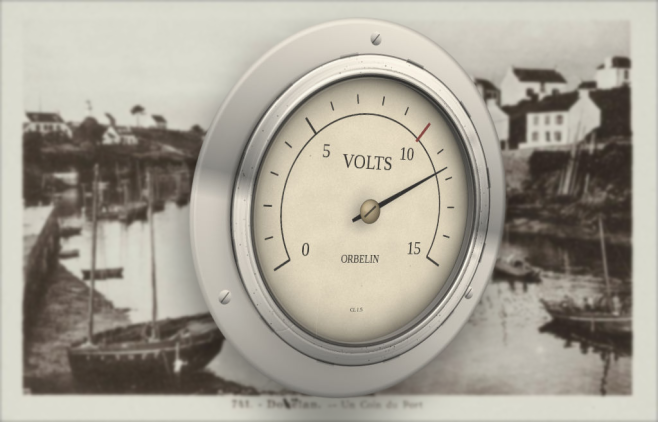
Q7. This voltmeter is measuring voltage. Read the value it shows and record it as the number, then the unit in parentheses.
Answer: 11.5 (V)
